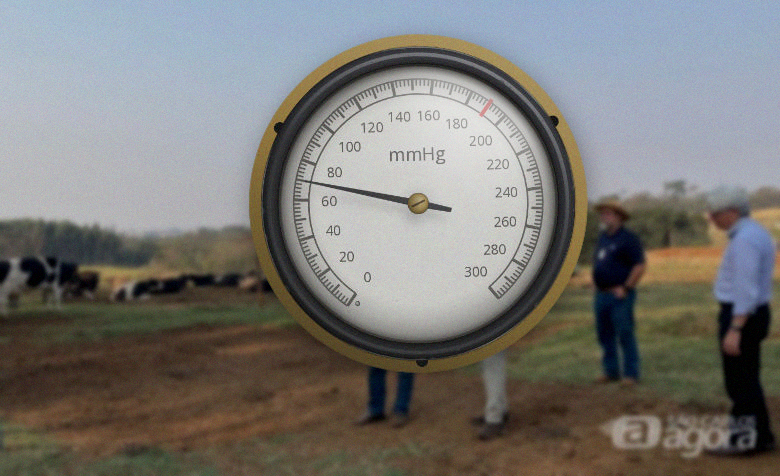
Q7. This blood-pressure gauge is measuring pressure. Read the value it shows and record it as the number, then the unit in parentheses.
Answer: 70 (mmHg)
